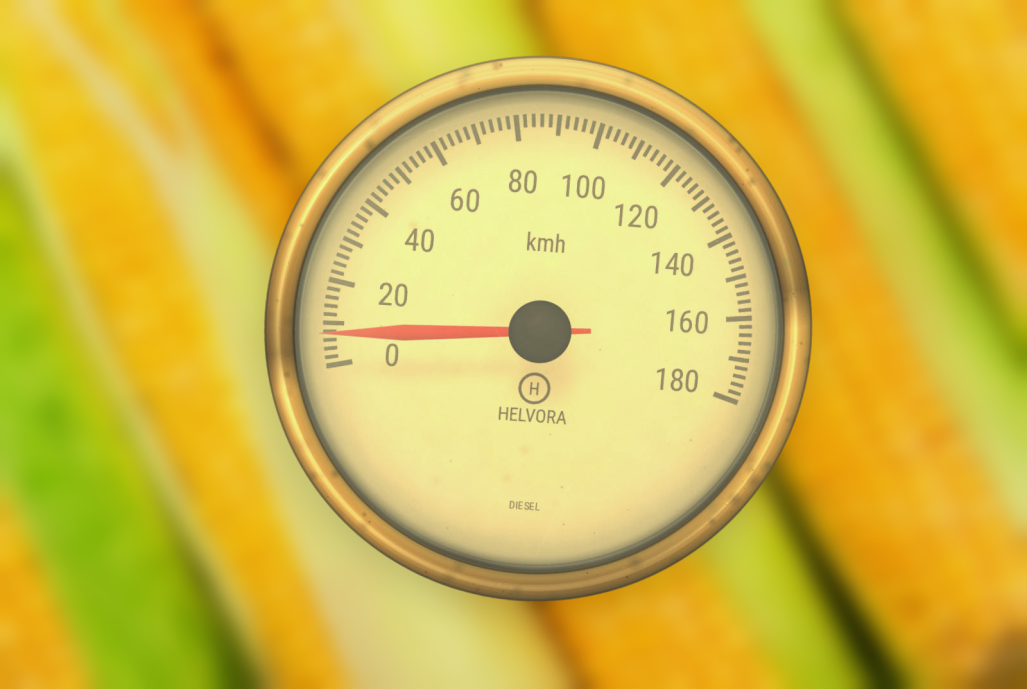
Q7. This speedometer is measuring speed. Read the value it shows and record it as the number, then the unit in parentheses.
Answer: 8 (km/h)
